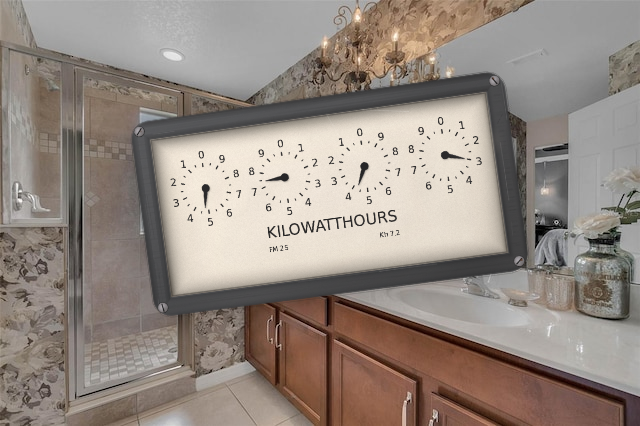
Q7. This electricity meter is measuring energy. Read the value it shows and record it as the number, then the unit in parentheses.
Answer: 4743 (kWh)
